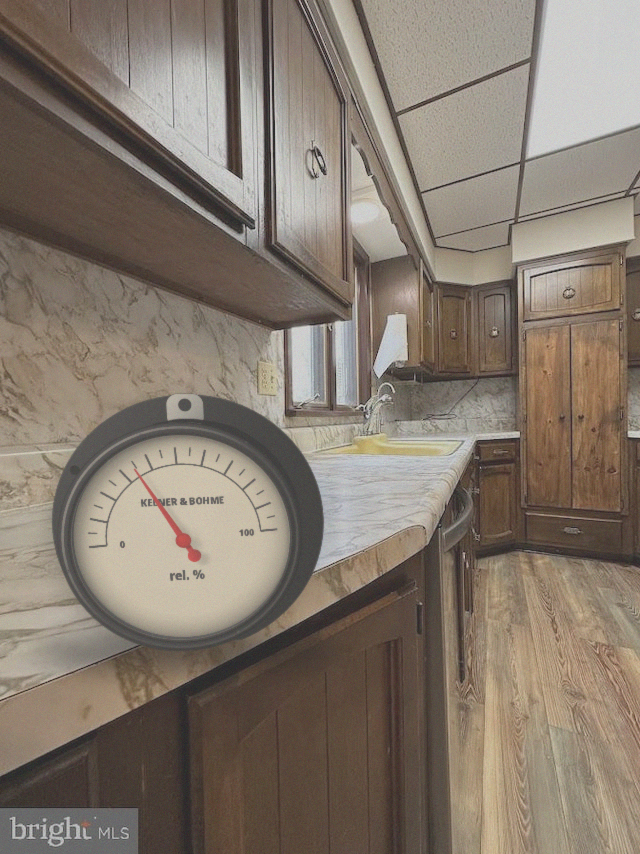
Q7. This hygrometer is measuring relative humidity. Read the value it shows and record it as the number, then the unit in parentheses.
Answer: 35 (%)
